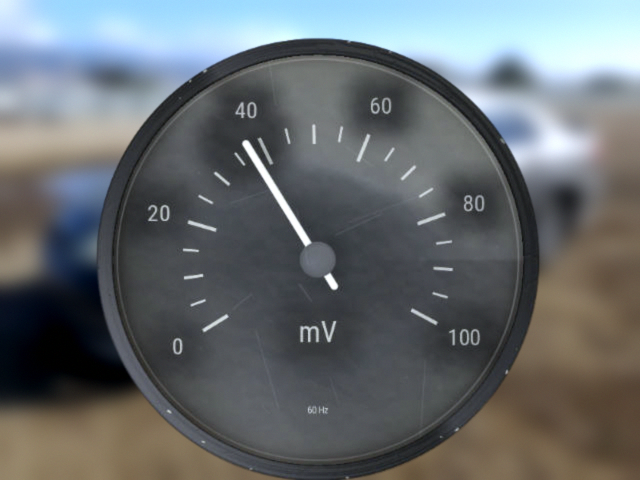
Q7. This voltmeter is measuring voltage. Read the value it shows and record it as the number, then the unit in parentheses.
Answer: 37.5 (mV)
